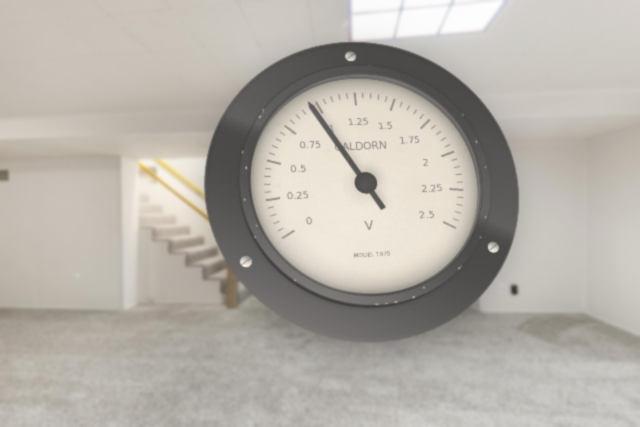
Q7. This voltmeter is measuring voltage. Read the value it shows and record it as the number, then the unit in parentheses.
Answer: 0.95 (V)
